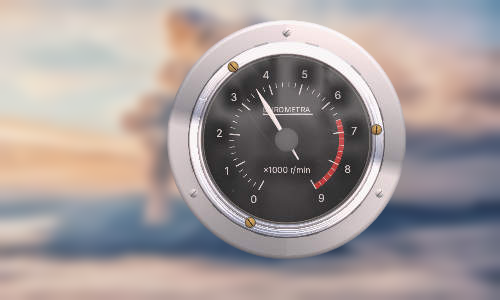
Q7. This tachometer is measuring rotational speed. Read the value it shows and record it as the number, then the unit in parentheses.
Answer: 3600 (rpm)
